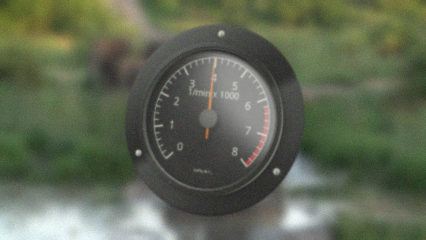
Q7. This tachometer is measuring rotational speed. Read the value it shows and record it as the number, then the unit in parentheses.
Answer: 4000 (rpm)
